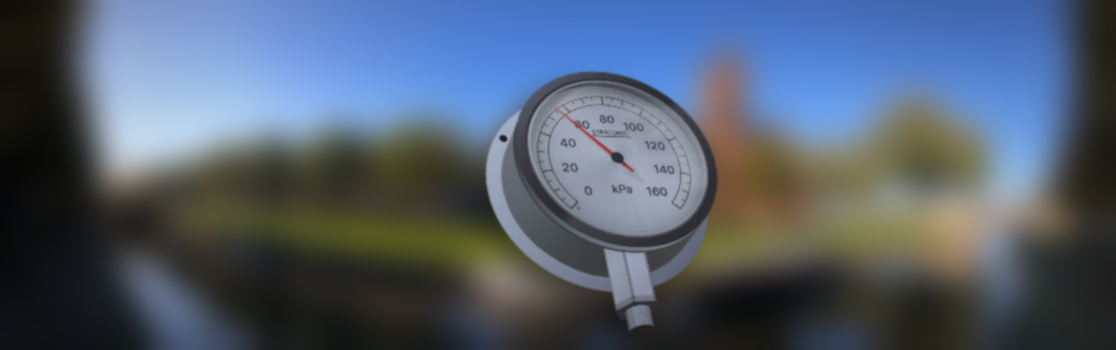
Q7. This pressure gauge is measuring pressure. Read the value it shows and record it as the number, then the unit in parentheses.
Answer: 55 (kPa)
